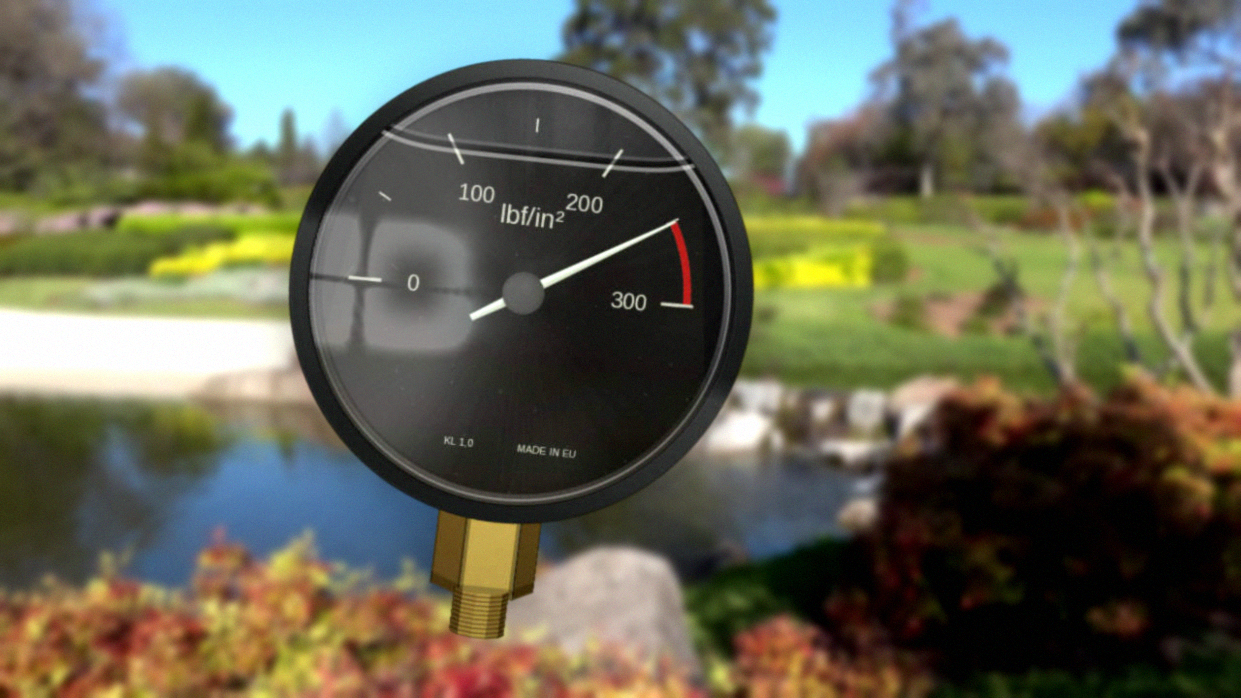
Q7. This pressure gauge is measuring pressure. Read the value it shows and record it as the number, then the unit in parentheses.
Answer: 250 (psi)
